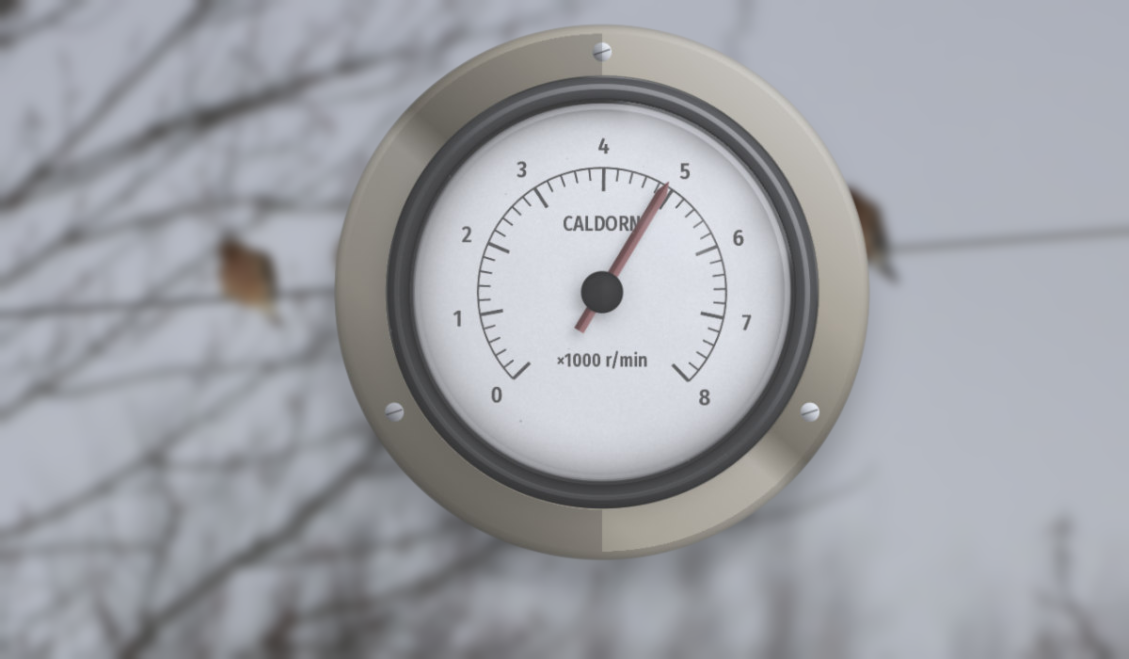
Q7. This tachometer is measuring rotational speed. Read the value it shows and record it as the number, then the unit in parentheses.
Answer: 4900 (rpm)
